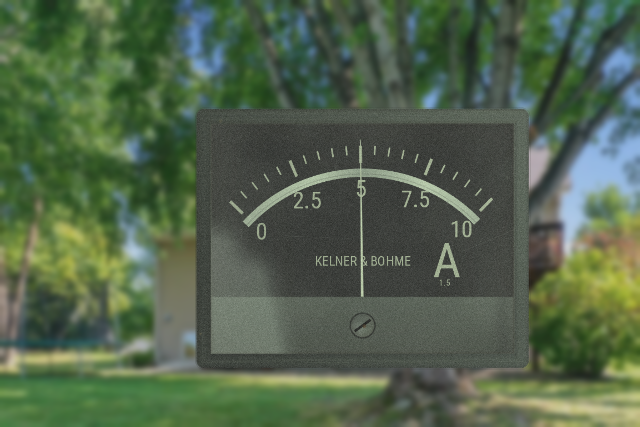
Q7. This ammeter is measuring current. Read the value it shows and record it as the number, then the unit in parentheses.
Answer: 5 (A)
